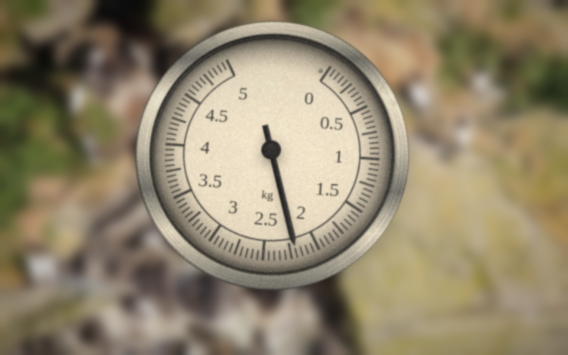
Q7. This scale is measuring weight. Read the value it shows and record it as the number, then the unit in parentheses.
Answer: 2.2 (kg)
